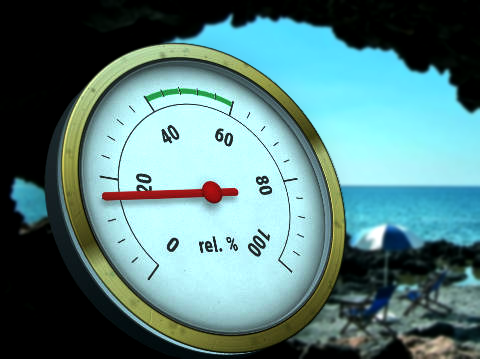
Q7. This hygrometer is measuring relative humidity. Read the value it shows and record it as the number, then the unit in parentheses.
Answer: 16 (%)
